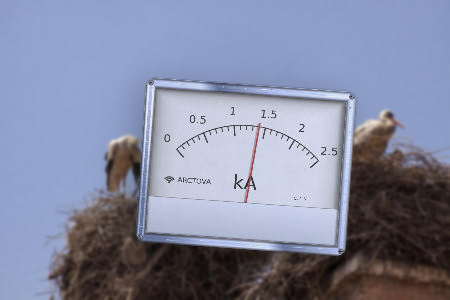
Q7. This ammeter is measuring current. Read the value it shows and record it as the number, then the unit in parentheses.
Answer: 1.4 (kA)
